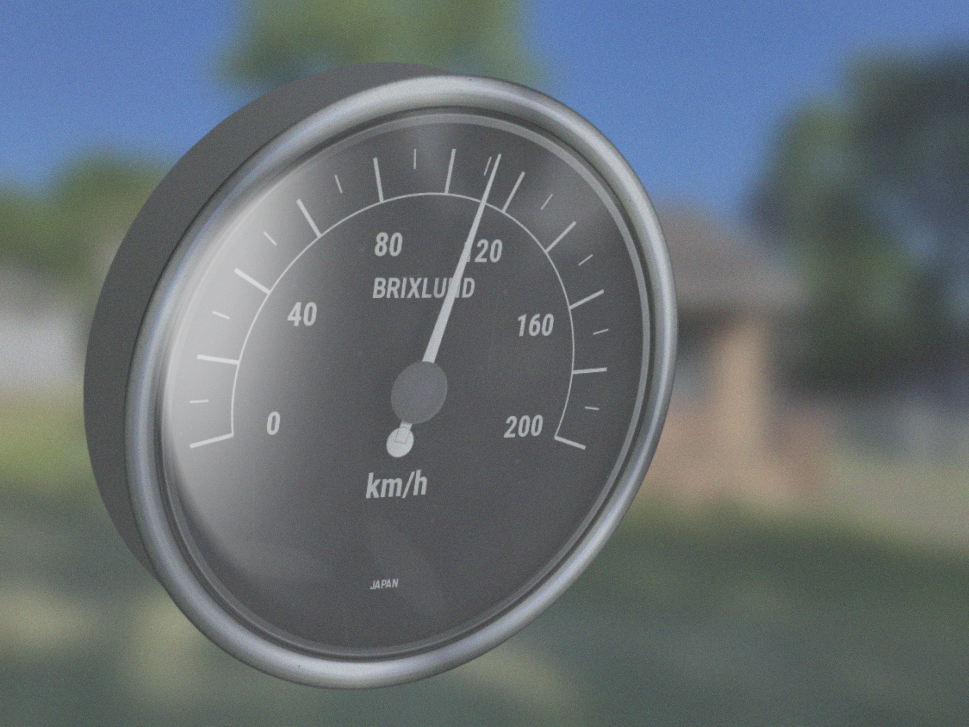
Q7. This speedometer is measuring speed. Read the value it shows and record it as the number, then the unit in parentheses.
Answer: 110 (km/h)
